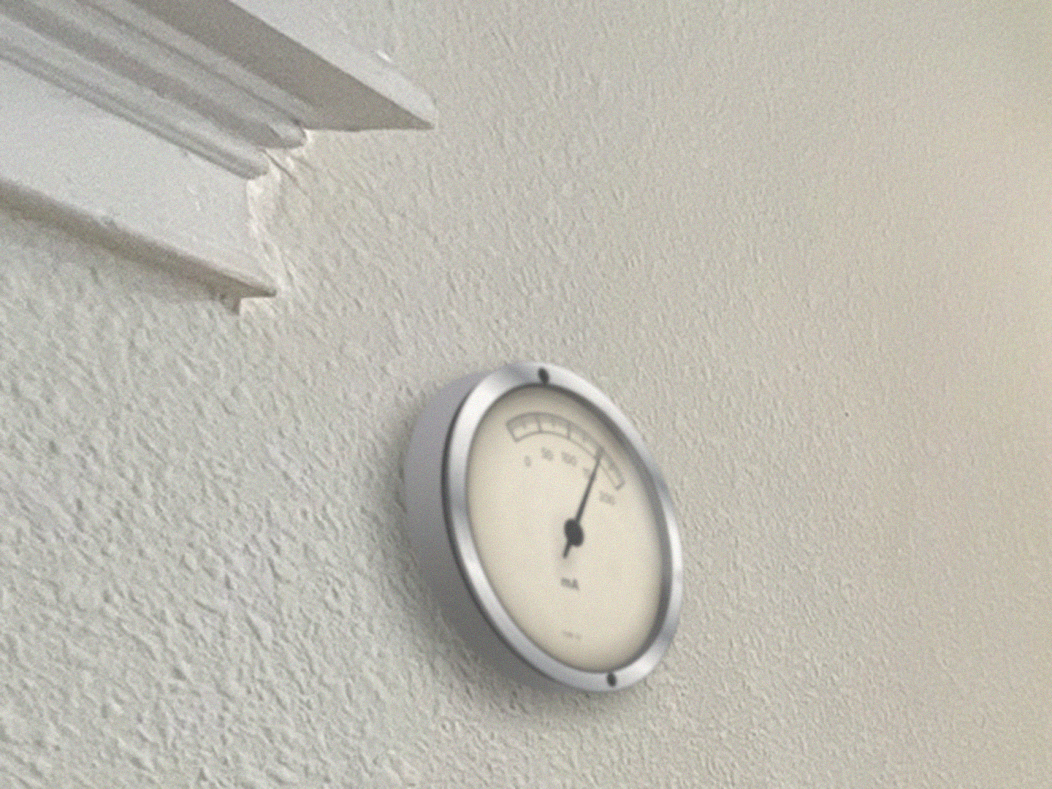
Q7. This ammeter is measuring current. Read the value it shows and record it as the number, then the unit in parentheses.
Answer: 150 (mA)
